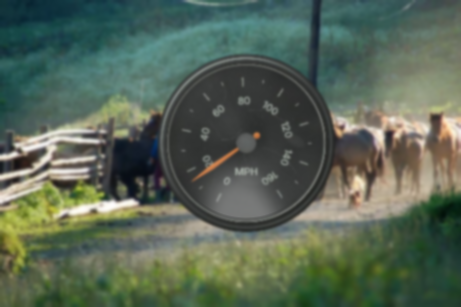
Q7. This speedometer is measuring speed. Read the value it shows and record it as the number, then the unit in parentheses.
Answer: 15 (mph)
